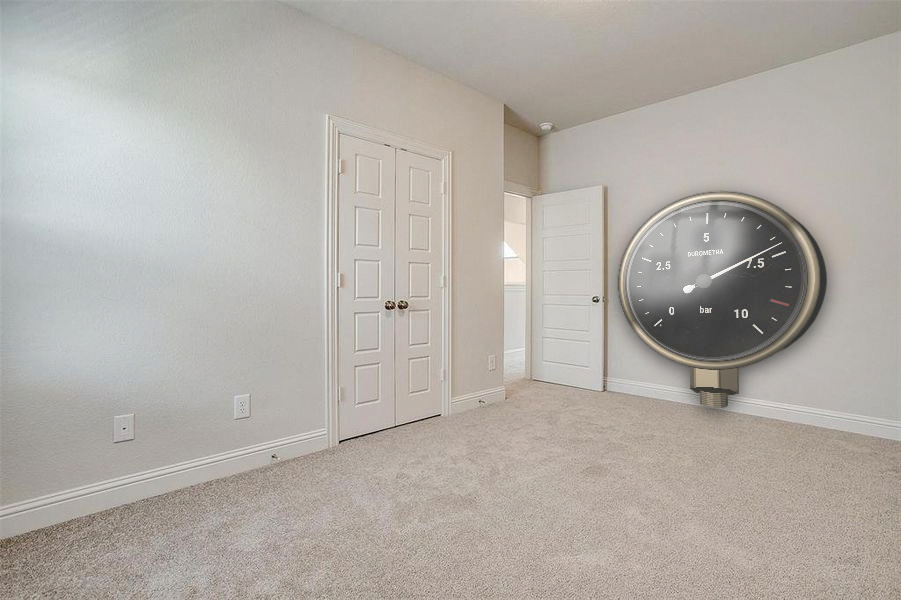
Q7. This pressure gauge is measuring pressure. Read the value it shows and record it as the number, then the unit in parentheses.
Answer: 7.25 (bar)
